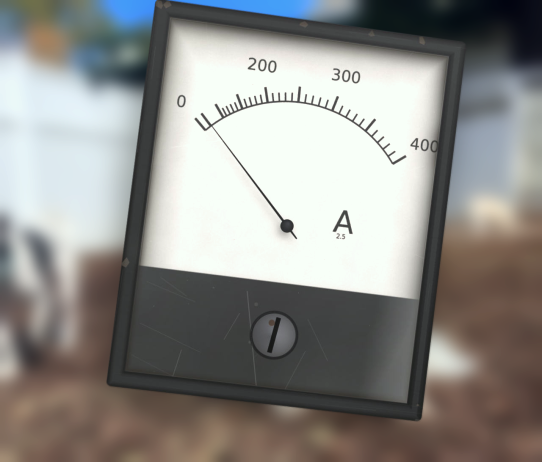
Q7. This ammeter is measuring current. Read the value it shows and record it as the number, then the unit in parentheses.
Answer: 50 (A)
